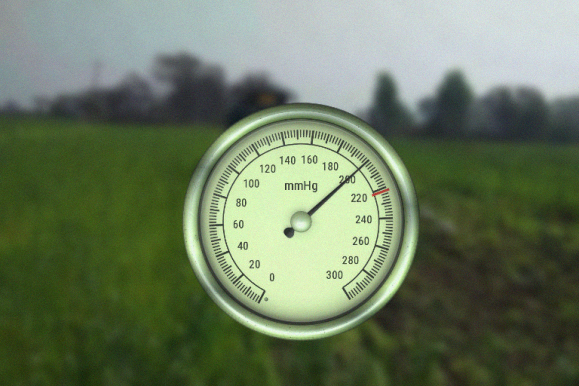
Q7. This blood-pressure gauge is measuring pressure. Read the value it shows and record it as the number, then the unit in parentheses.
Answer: 200 (mmHg)
